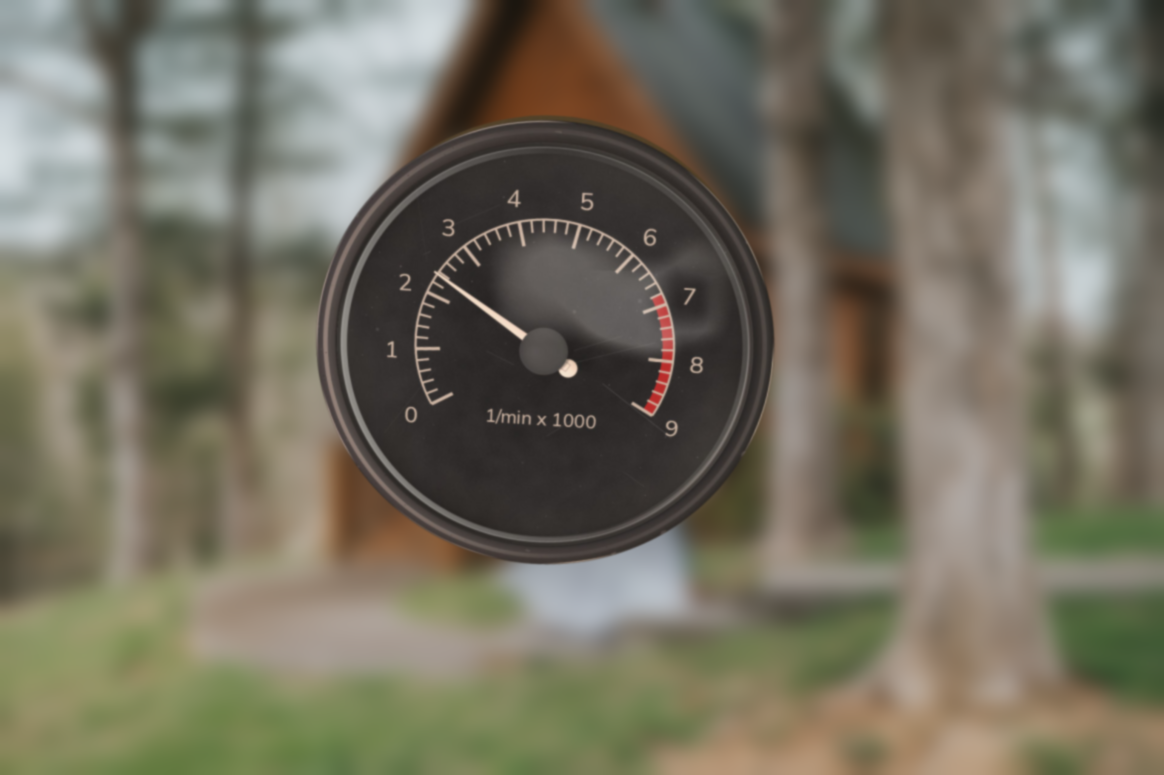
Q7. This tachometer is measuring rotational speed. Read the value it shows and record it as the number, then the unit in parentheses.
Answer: 2400 (rpm)
